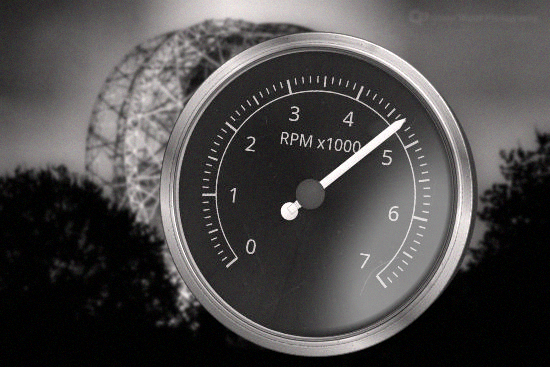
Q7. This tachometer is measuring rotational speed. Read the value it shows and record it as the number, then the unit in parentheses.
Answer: 4700 (rpm)
